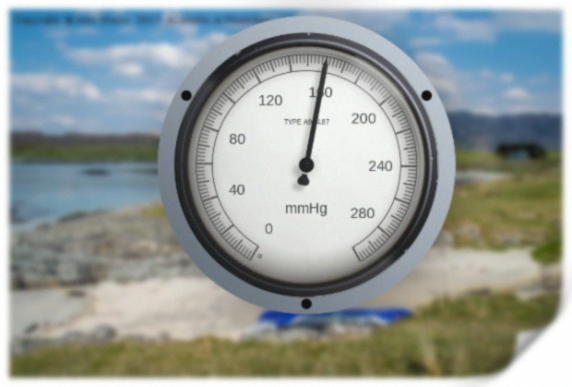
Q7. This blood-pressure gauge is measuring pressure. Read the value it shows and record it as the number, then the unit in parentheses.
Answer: 160 (mmHg)
